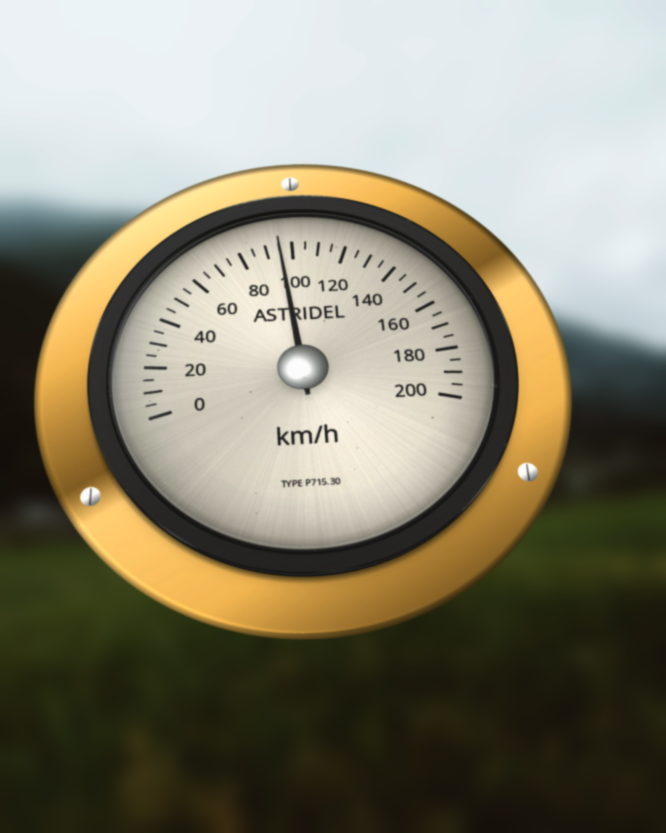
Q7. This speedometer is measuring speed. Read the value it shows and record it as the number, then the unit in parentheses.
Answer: 95 (km/h)
